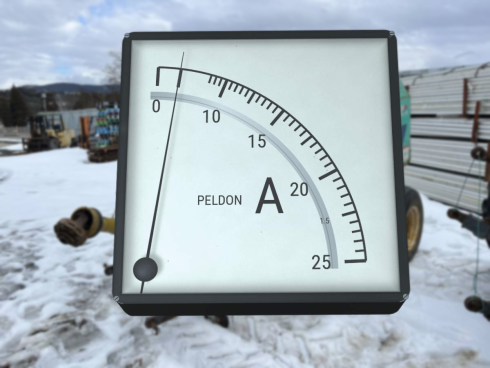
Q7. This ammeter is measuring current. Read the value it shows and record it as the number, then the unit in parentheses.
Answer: 5 (A)
